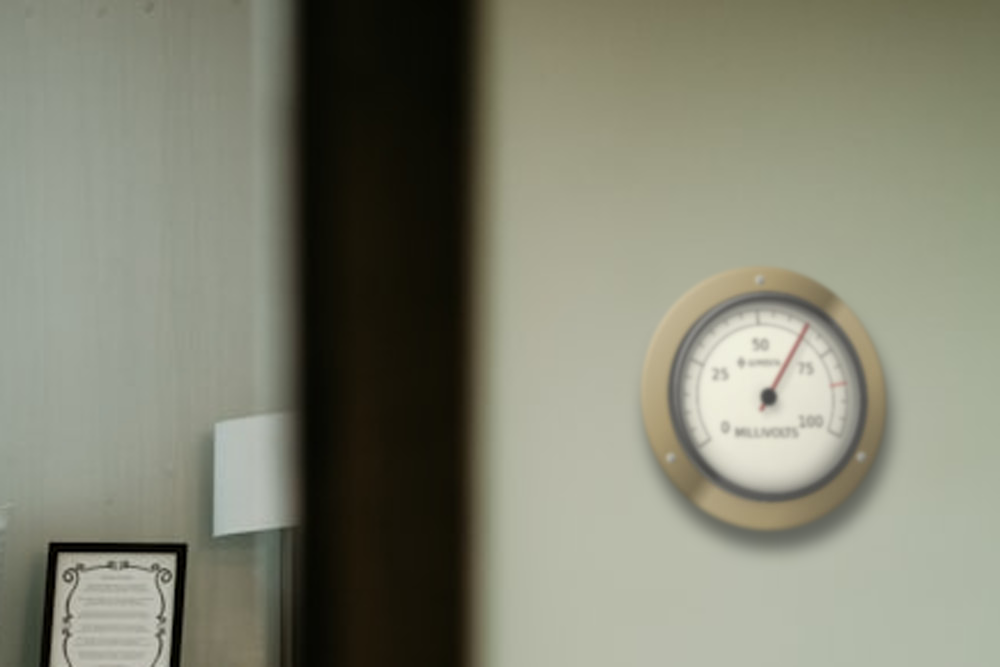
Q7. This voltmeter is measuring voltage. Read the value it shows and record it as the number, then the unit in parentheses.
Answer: 65 (mV)
